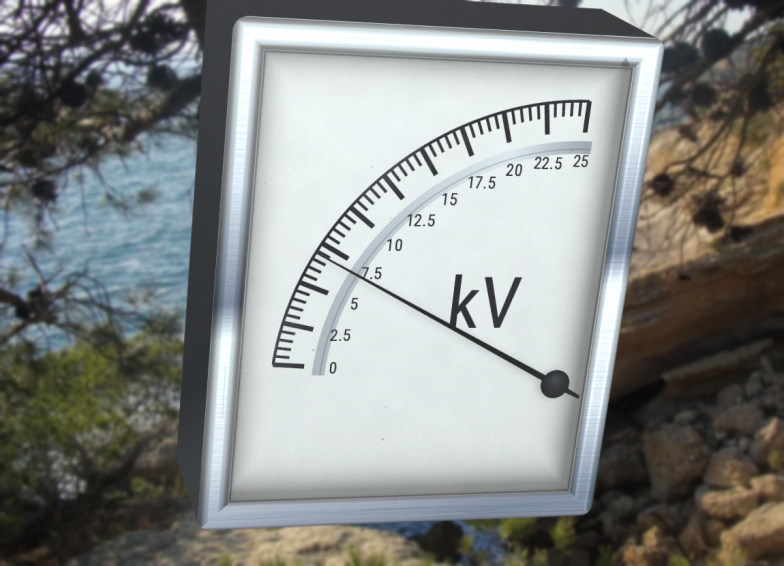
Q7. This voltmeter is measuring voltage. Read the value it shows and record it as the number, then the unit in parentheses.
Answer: 7 (kV)
